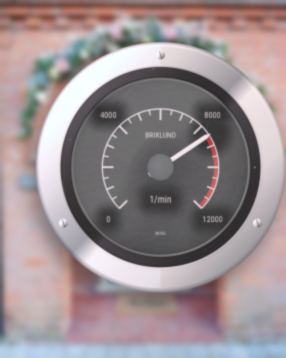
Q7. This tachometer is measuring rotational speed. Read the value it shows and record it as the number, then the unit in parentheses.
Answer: 8500 (rpm)
